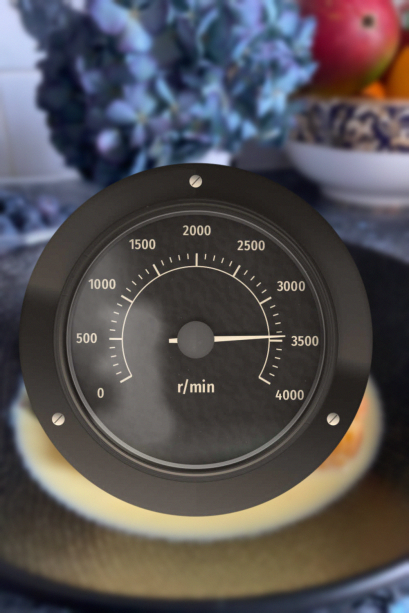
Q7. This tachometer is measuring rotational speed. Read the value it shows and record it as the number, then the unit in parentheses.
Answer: 3450 (rpm)
